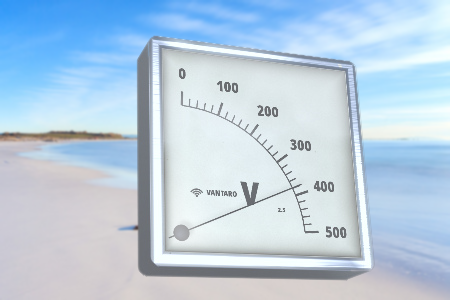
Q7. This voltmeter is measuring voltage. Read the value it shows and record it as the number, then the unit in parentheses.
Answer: 380 (V)
